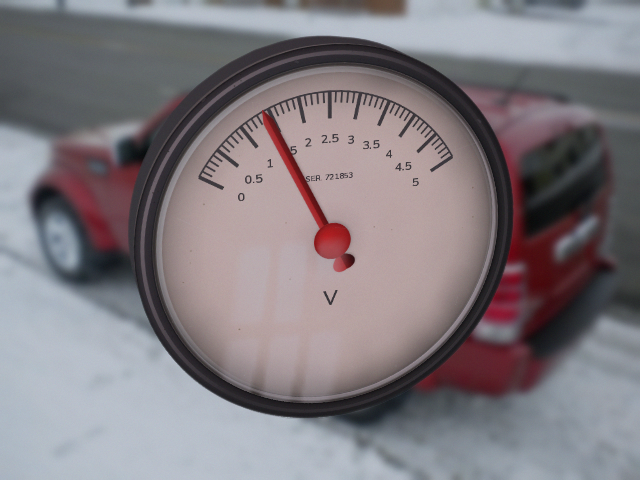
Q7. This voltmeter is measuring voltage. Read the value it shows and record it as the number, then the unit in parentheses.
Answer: 1.4 (V)
